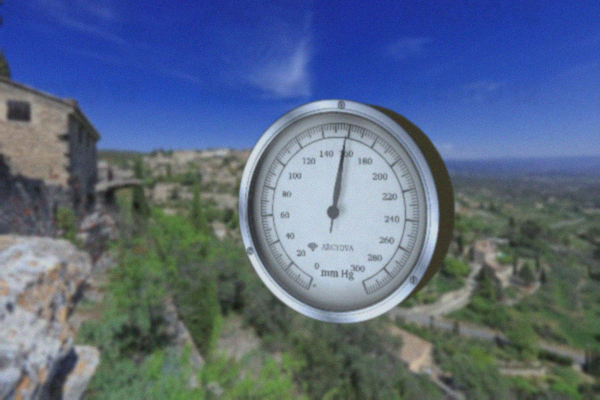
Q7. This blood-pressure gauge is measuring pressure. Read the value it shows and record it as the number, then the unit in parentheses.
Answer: 160 (mmHg)
